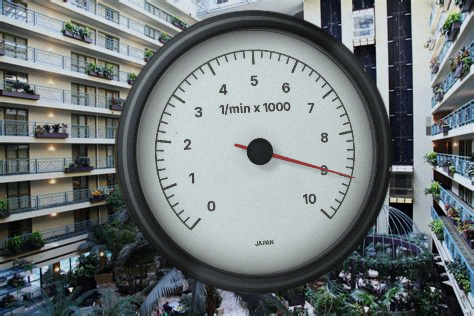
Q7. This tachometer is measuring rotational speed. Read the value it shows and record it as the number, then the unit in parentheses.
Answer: 9000 (rpm)
